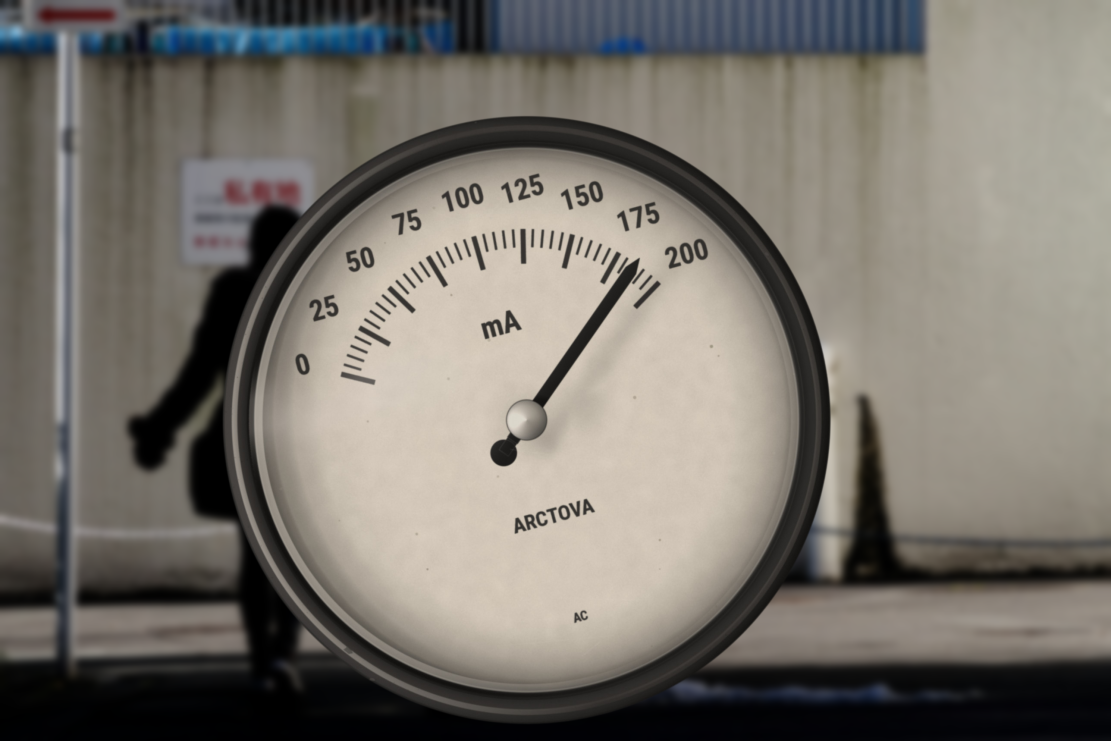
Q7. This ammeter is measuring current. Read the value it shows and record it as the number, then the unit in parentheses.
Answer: 185 (mA)
